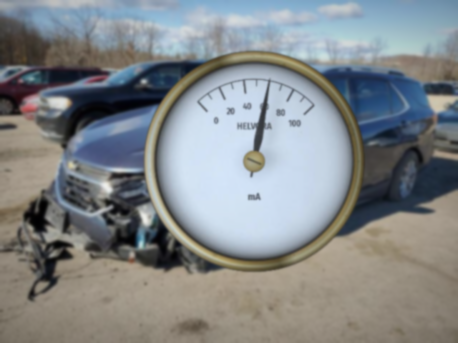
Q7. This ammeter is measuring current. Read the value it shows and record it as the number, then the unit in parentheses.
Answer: 60 (mA)
